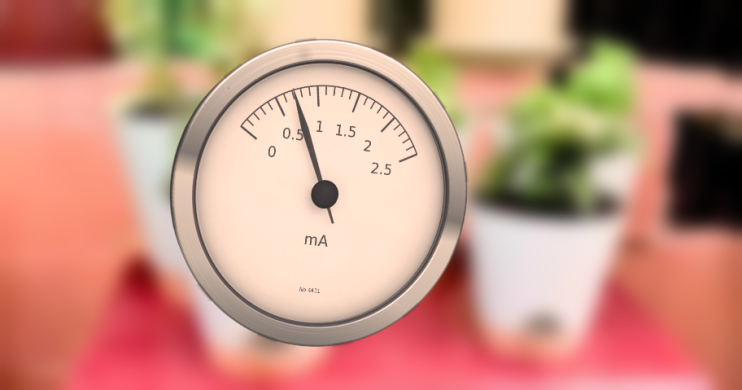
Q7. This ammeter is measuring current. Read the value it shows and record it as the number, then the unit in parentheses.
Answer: 0.7 (mA)
